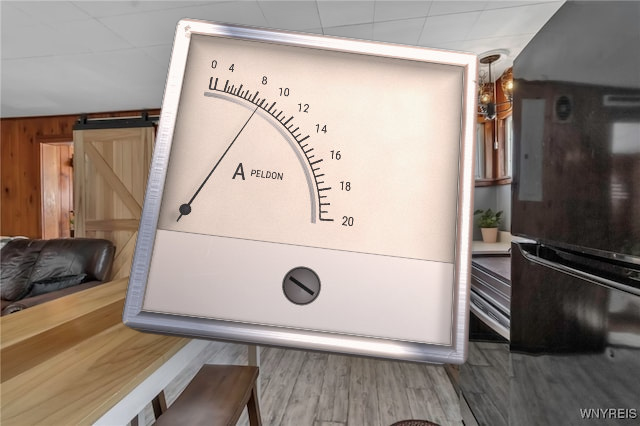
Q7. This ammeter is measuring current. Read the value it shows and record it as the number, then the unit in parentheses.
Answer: 9 (A)
